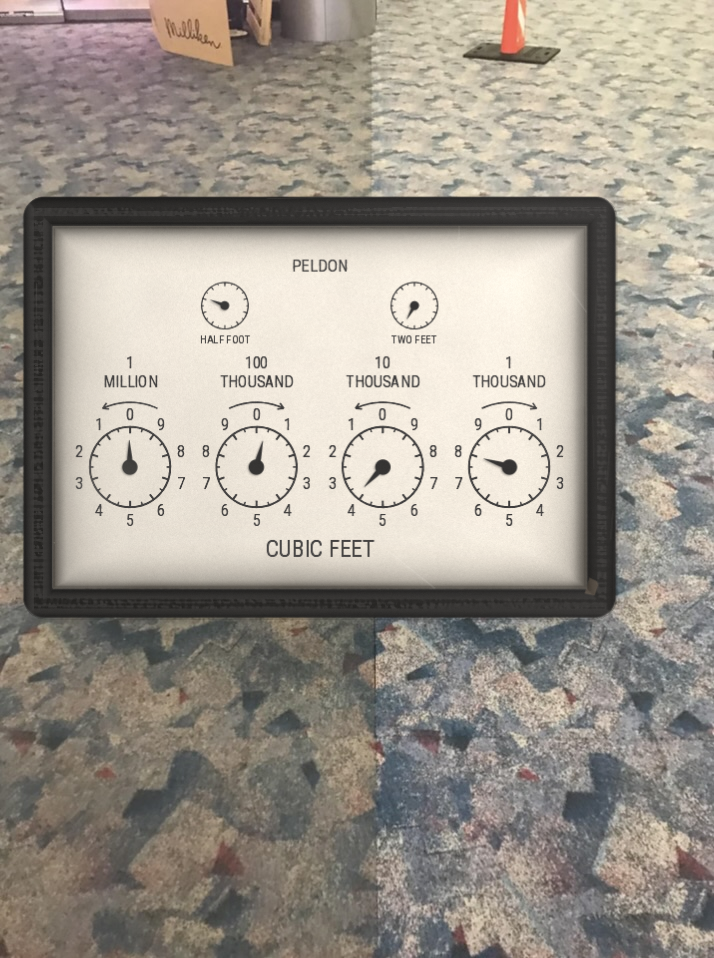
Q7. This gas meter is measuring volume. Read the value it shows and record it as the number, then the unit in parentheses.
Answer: 3800 (ft³)
